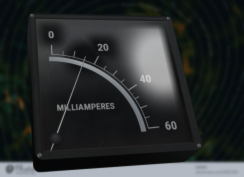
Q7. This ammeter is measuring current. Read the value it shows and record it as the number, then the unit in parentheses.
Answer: 15 (mA)
